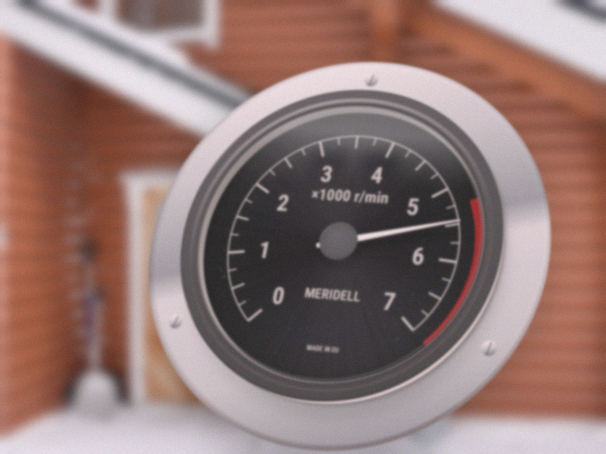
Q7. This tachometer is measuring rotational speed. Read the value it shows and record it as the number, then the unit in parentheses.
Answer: 5500 (rpm)
